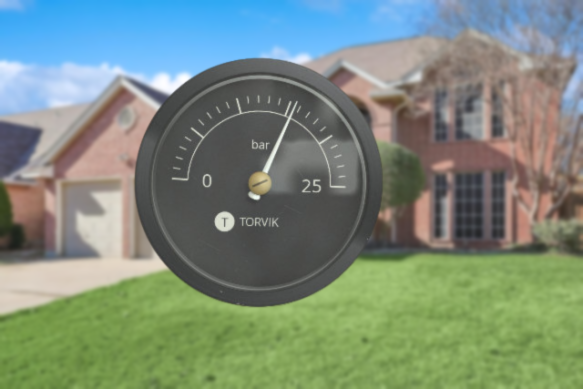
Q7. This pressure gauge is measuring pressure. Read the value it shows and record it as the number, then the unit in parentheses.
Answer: 15.5 (bar)
